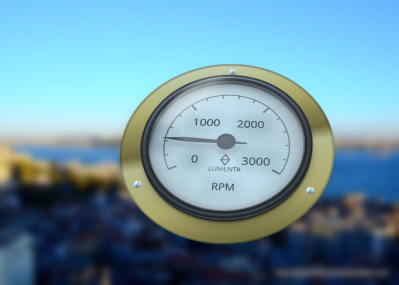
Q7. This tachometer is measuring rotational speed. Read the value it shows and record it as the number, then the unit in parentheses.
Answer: 400 (rpm)
